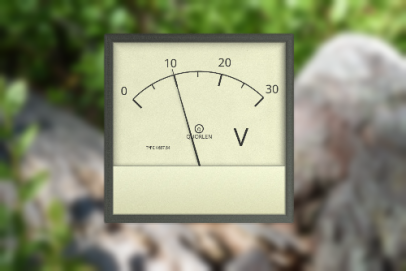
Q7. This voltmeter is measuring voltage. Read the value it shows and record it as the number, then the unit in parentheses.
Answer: 10 (V)
